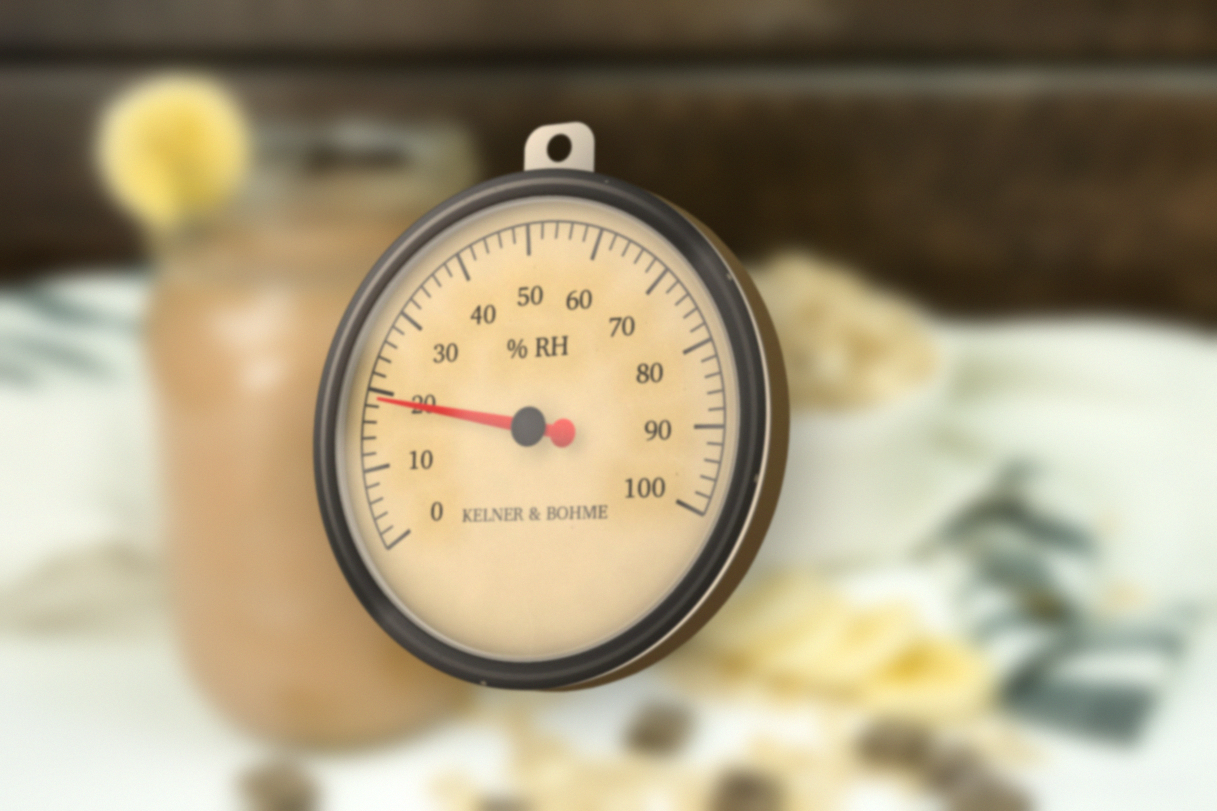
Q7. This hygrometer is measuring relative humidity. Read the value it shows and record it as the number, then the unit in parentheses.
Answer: 19 (%)
